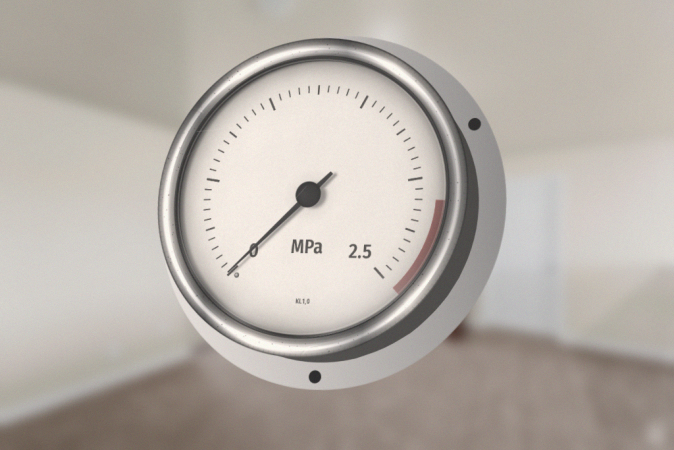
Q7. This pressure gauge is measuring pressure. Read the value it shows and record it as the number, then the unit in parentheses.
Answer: 0 (MPa)
